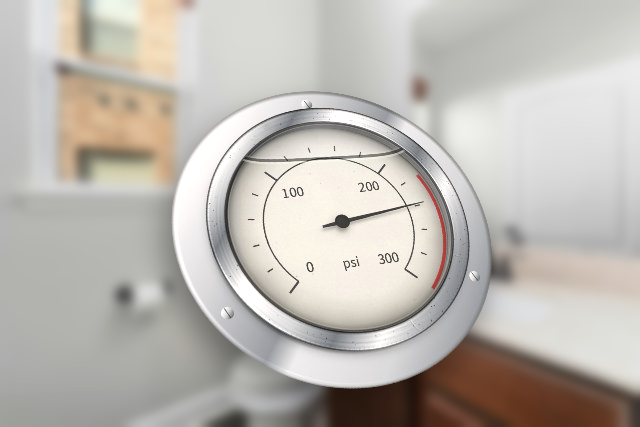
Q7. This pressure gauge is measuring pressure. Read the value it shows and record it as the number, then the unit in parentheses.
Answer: 240 (psi)
